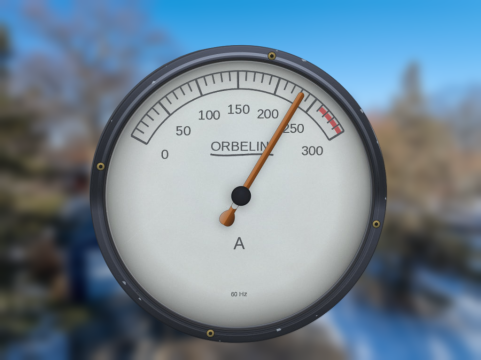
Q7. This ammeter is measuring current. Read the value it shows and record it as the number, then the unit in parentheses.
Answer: 230 (A)
